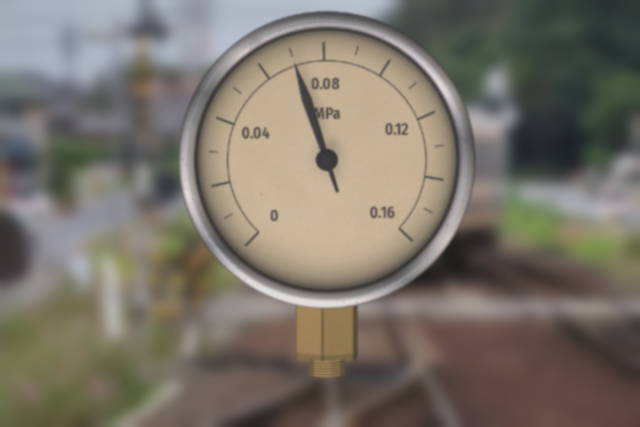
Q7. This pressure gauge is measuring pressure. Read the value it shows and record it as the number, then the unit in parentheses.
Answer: 0.07 (MPa)
